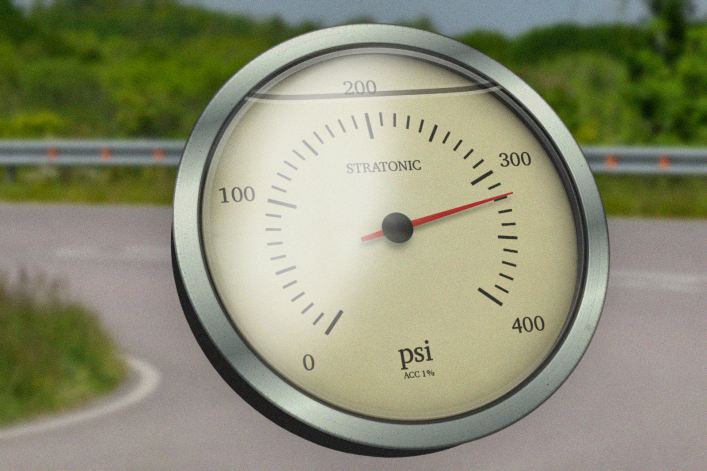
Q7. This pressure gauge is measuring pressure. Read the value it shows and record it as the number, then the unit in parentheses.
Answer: 320 (psi)
